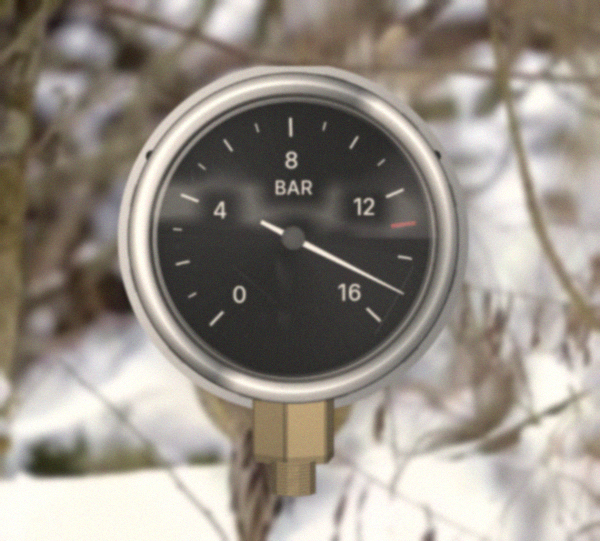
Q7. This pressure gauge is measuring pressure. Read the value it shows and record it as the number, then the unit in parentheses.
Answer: 15 (bar)
